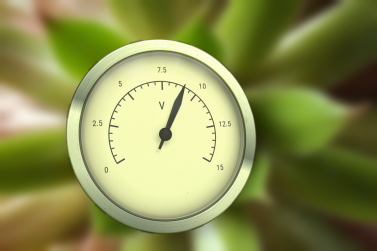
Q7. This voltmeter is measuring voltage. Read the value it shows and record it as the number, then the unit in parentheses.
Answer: 9 (V)
